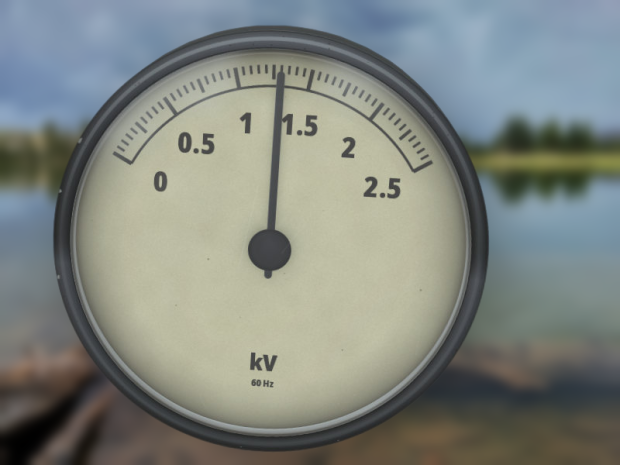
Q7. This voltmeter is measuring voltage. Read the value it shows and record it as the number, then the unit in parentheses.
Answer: 1.3 (kV)
